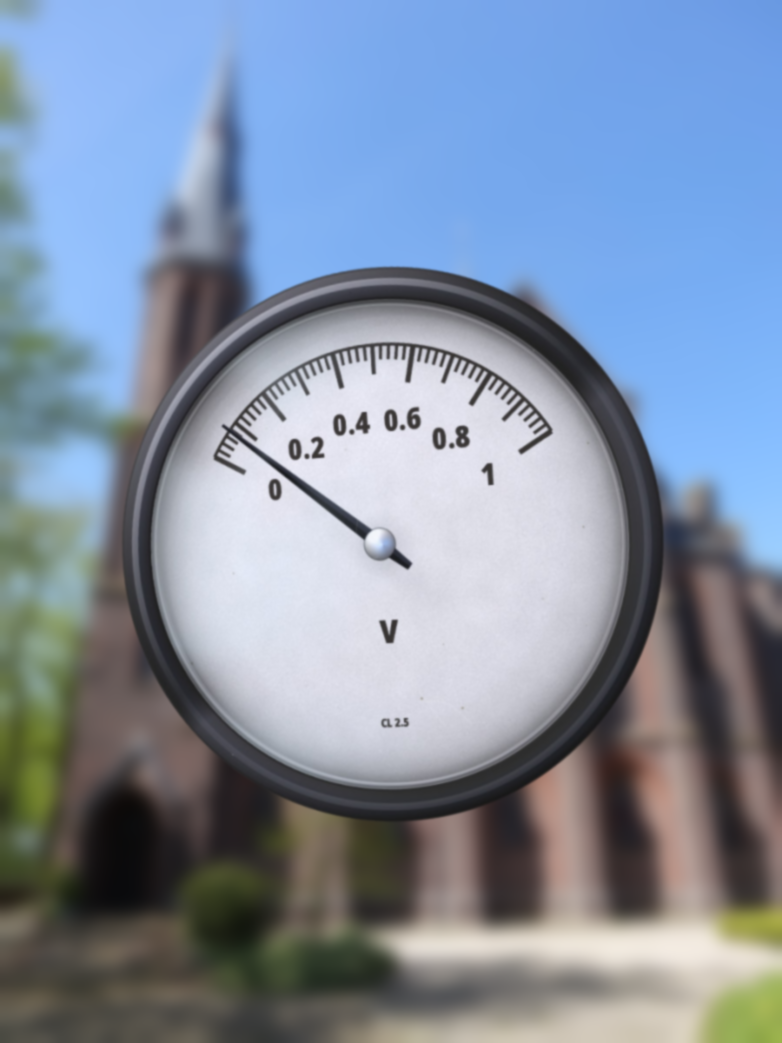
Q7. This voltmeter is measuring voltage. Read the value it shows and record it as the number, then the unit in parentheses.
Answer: 0.08 (V)
